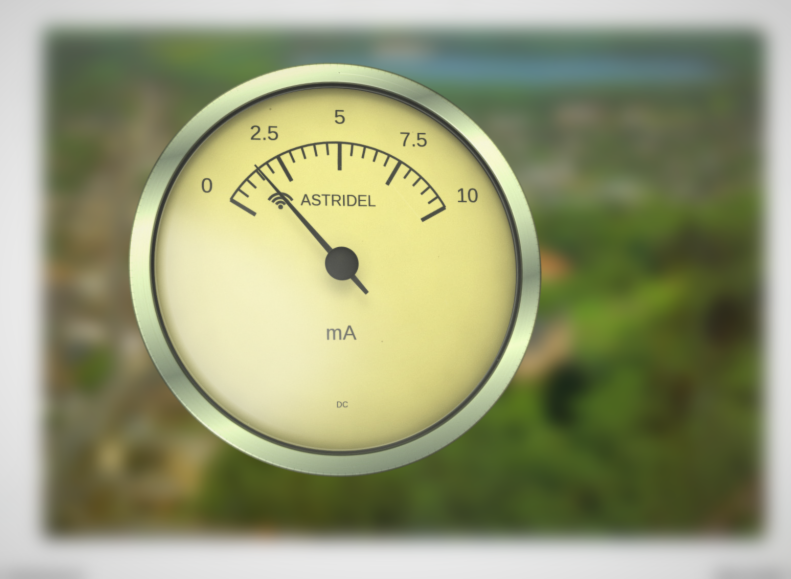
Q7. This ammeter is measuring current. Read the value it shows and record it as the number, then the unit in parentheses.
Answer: 1.5 (mA)
